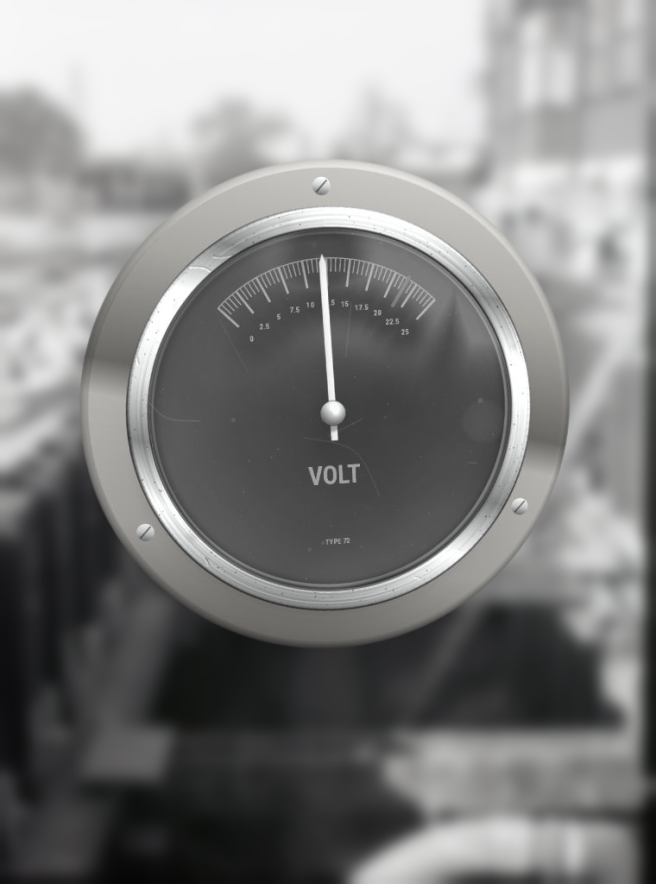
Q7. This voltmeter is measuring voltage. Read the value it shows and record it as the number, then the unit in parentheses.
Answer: 12 (V)
